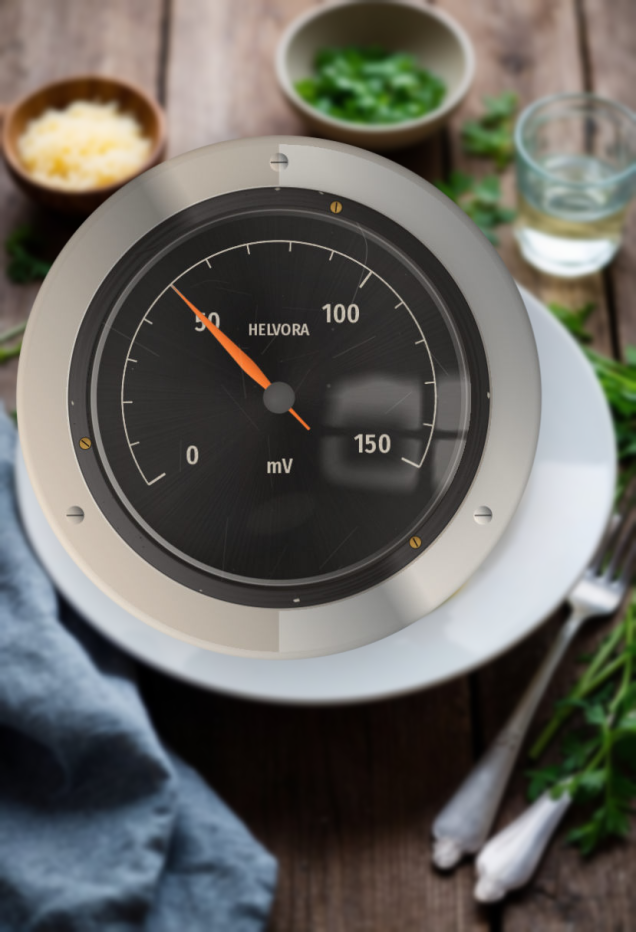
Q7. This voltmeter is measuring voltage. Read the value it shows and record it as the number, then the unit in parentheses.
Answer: 50 (mV)
